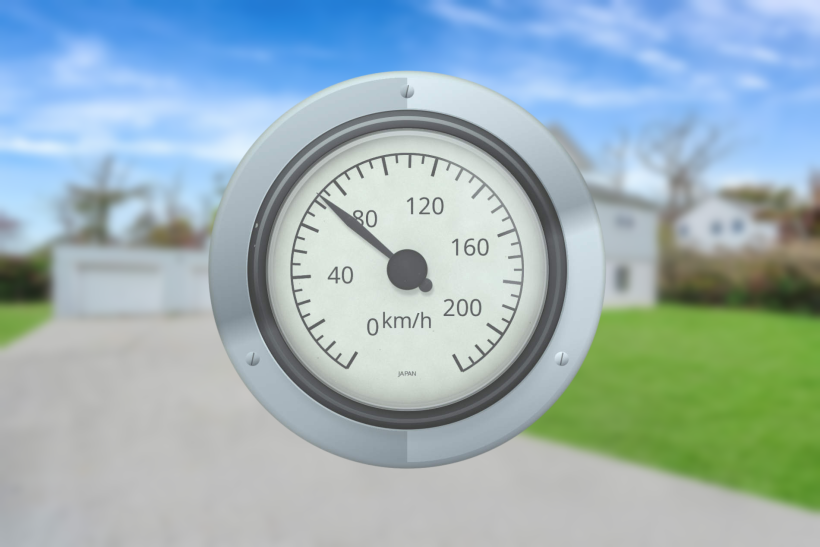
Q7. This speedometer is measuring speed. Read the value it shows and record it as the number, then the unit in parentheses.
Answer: 72.5 (km/h)
